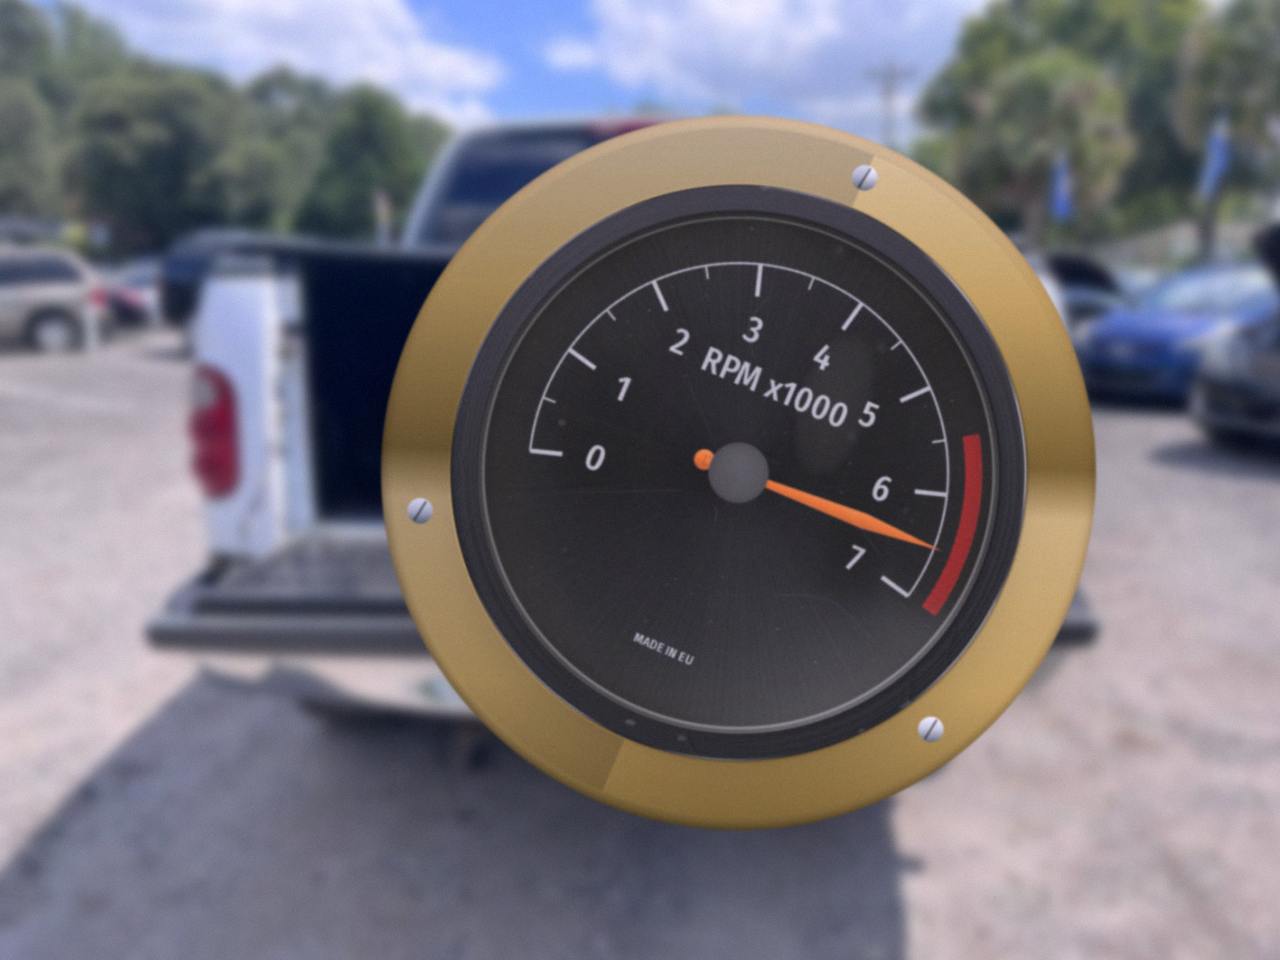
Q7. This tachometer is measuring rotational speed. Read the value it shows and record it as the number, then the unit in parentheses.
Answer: 6500 (rpm)
